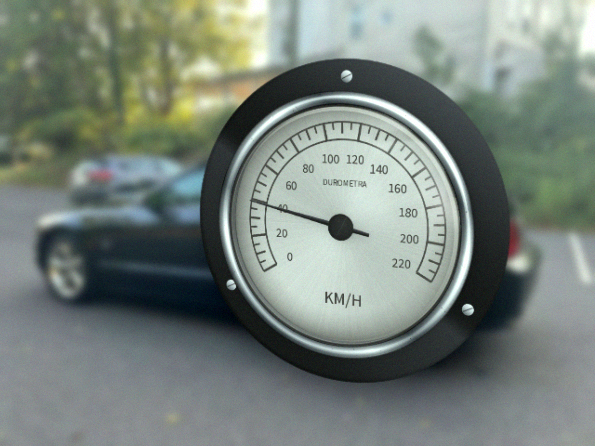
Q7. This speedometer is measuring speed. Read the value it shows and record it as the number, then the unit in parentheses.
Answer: 40 (km/h)
